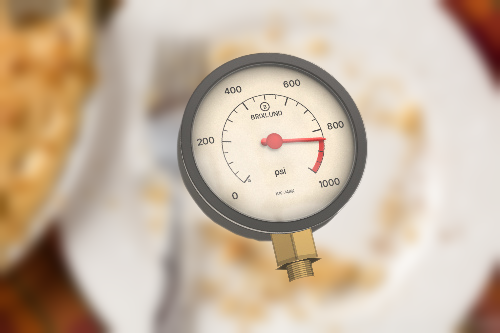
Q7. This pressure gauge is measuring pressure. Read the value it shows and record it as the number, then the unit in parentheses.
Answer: 850 (psi)
